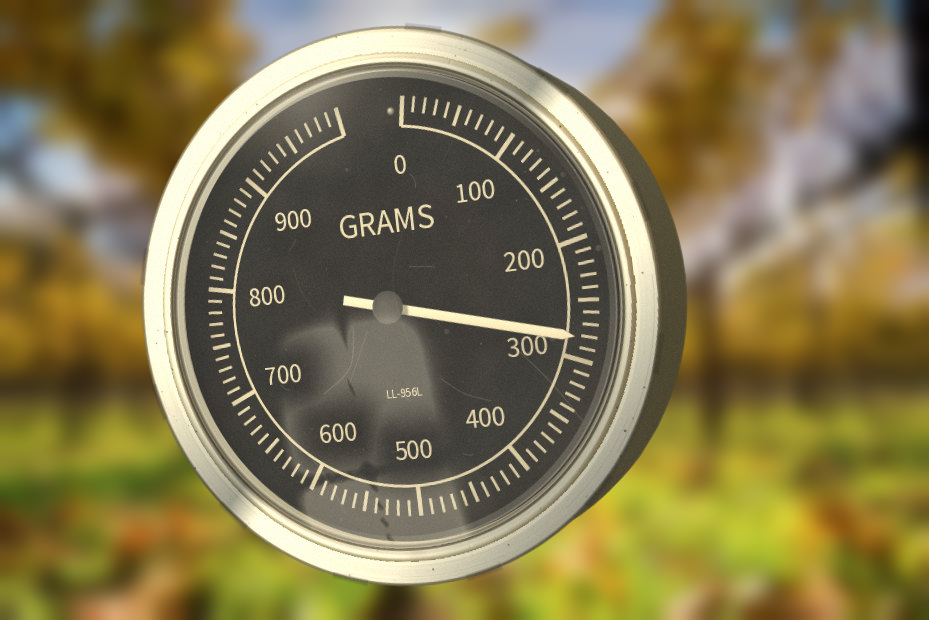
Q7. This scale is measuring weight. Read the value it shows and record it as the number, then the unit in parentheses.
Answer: 280 (g)
